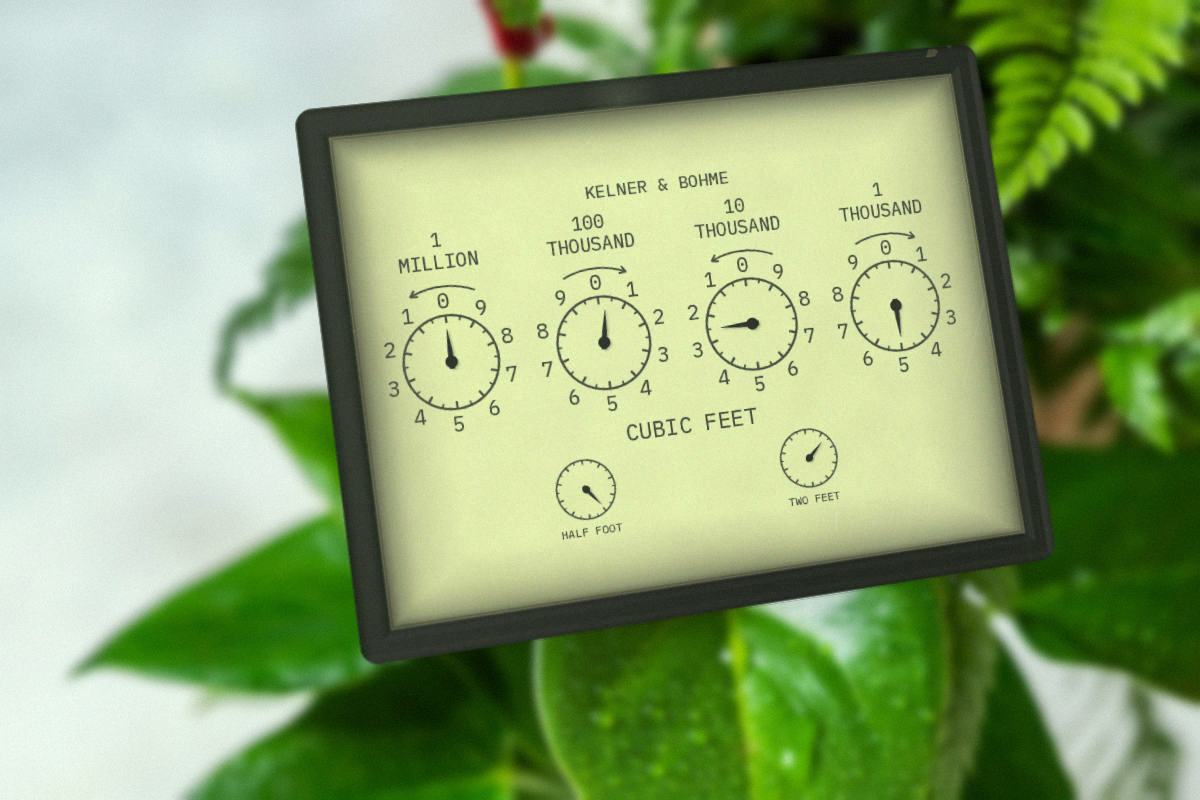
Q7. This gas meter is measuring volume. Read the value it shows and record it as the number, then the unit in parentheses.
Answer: 2500 (ft³)
